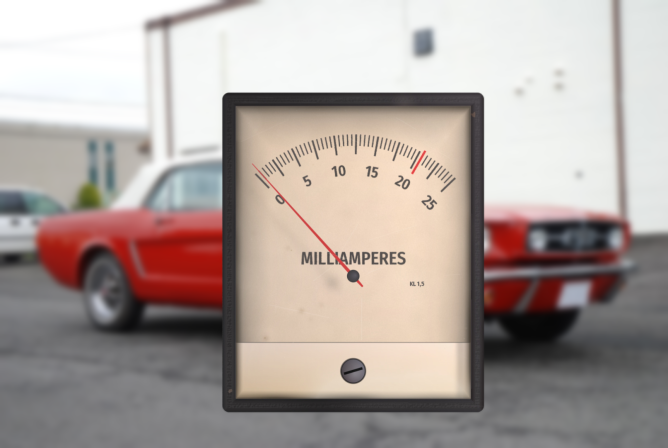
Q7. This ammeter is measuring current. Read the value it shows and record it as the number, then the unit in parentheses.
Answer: 0.5 (mA)
